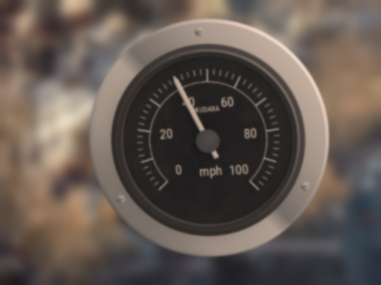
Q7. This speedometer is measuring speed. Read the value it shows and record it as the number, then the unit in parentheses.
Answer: 40 (mph)
